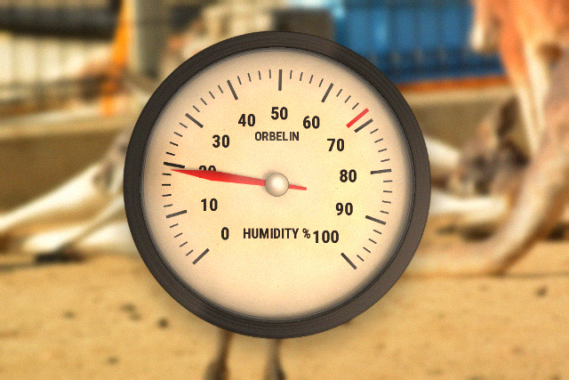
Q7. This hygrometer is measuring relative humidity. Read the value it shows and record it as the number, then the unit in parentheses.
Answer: 19 (%)
